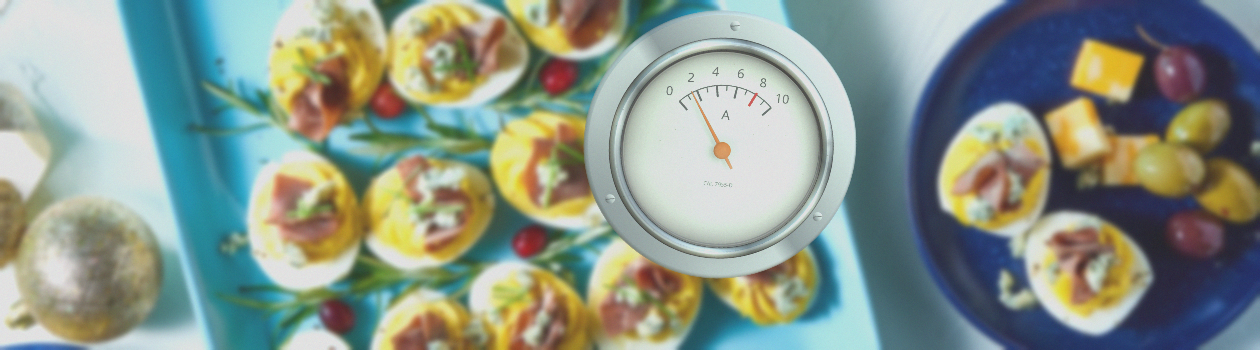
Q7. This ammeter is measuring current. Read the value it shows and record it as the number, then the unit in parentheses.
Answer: 1.5 (A)
